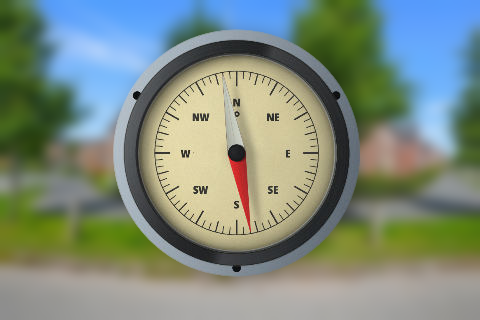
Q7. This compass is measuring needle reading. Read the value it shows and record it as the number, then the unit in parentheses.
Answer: 170 (°)
